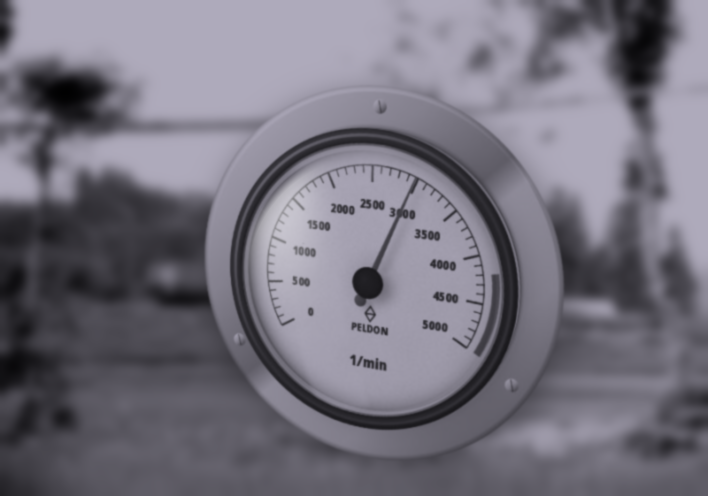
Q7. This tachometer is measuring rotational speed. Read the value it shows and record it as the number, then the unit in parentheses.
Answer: 3000 (rpm)
